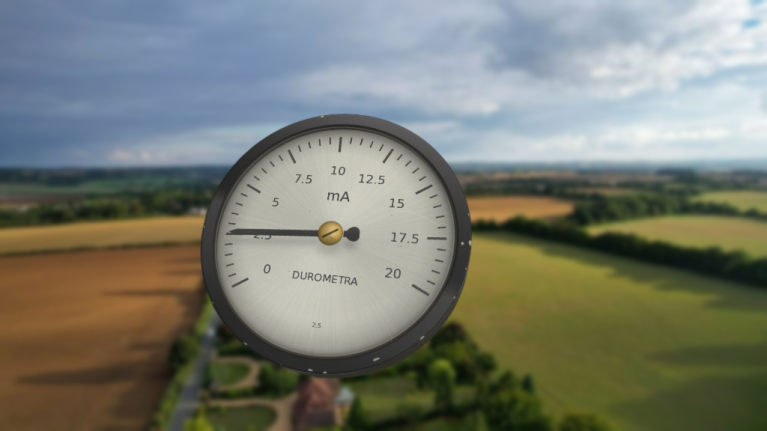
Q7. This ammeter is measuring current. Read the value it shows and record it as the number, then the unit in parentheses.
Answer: 2.5 (mA)
